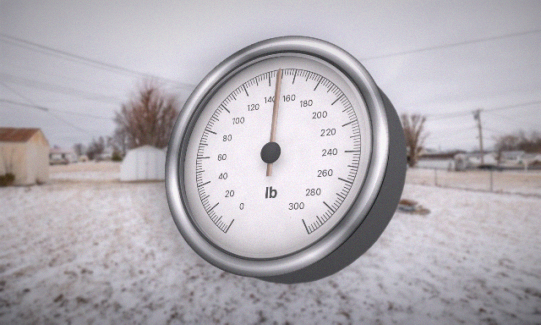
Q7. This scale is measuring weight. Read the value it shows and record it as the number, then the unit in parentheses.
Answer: 150 (lb)
